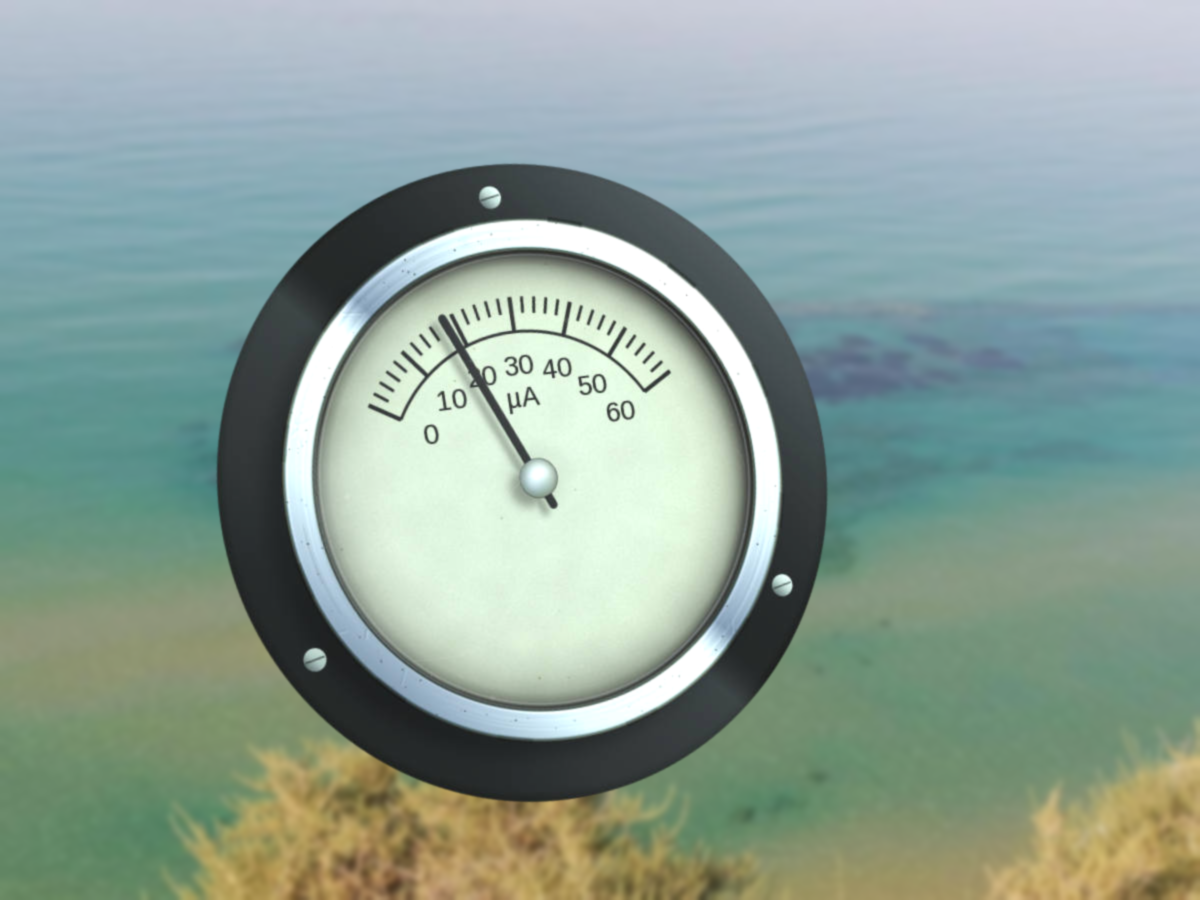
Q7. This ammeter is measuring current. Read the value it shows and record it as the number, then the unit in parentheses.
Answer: 18 (µA)
